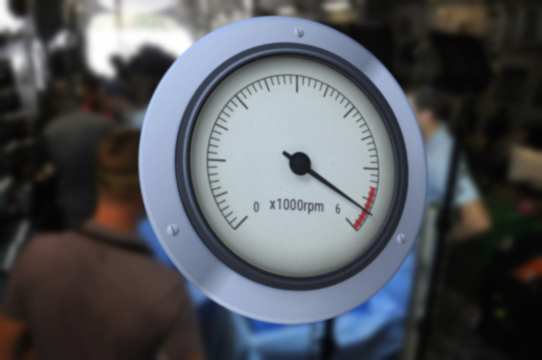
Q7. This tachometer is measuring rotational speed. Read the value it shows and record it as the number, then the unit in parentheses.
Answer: 5700 (rpm)
